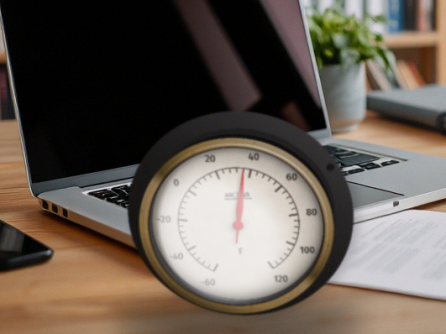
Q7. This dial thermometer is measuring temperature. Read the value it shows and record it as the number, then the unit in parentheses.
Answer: 36 (°F)
